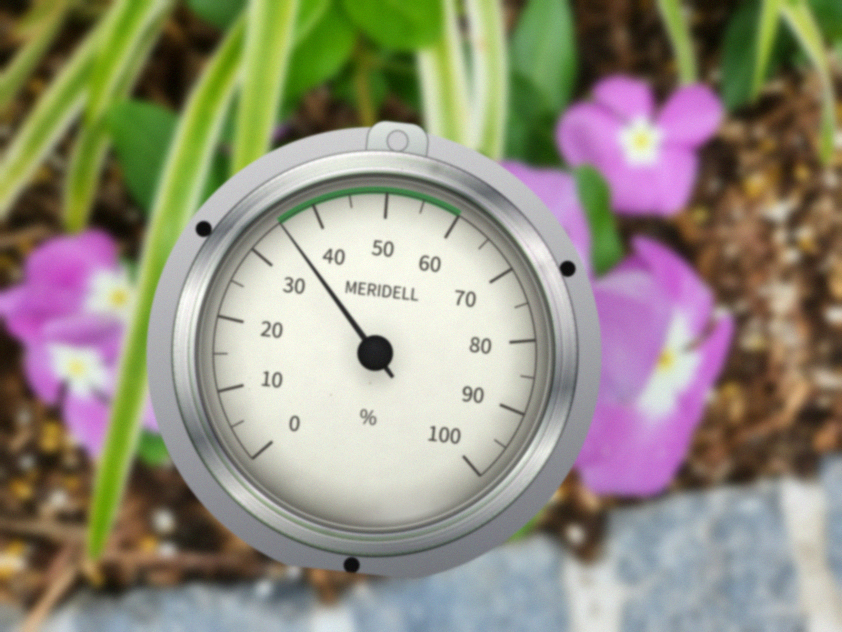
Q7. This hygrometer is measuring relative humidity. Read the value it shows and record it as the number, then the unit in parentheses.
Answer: 35 (%)
